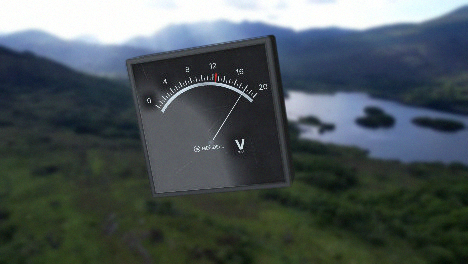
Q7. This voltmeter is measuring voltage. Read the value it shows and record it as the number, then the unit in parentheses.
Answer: 18 (V)
